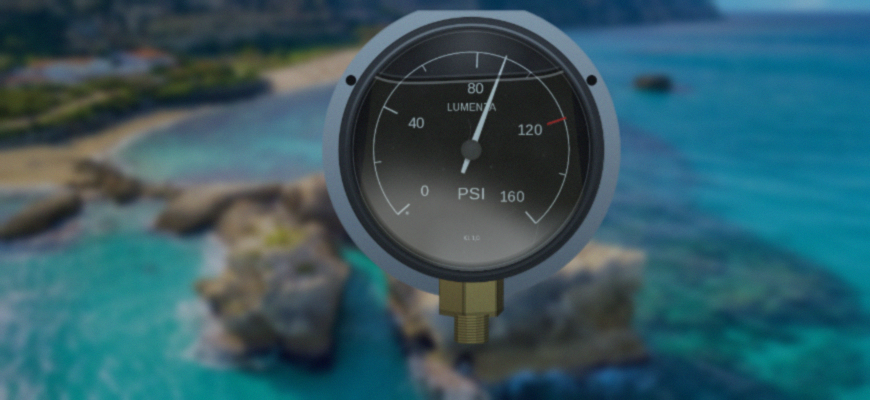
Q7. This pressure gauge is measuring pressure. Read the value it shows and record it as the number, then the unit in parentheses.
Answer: 90 (psi)
